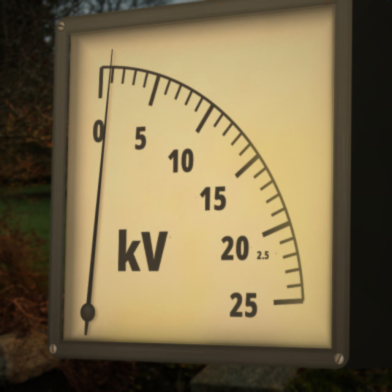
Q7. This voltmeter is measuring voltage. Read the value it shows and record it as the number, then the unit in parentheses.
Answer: 1 (kV)
